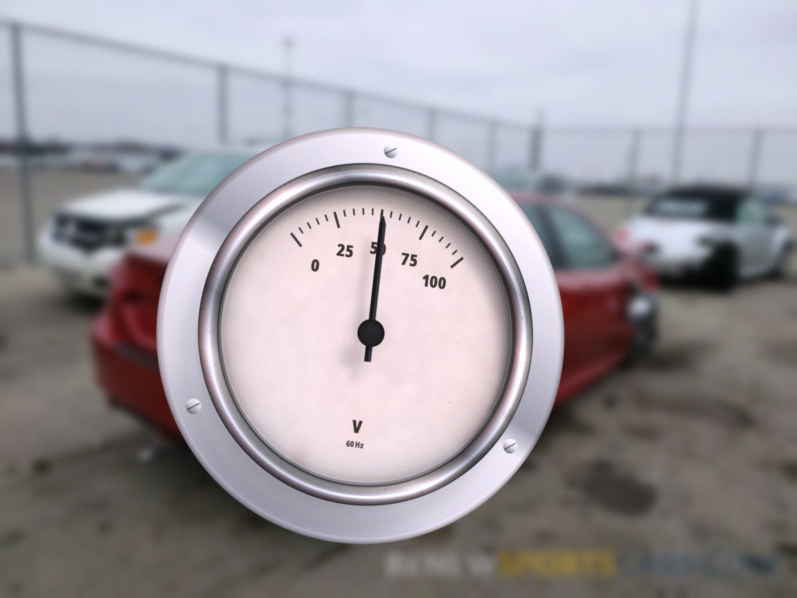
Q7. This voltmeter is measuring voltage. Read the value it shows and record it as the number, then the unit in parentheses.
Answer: 50 (V)
